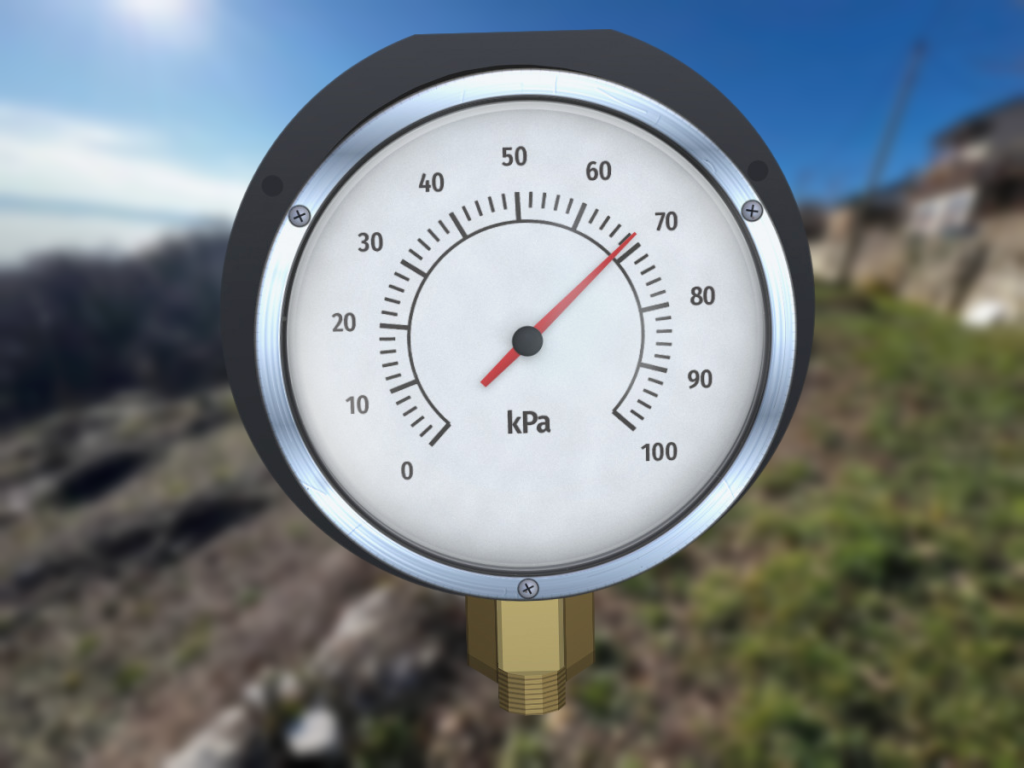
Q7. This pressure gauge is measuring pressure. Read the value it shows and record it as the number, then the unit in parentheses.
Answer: 68 (kPa)
